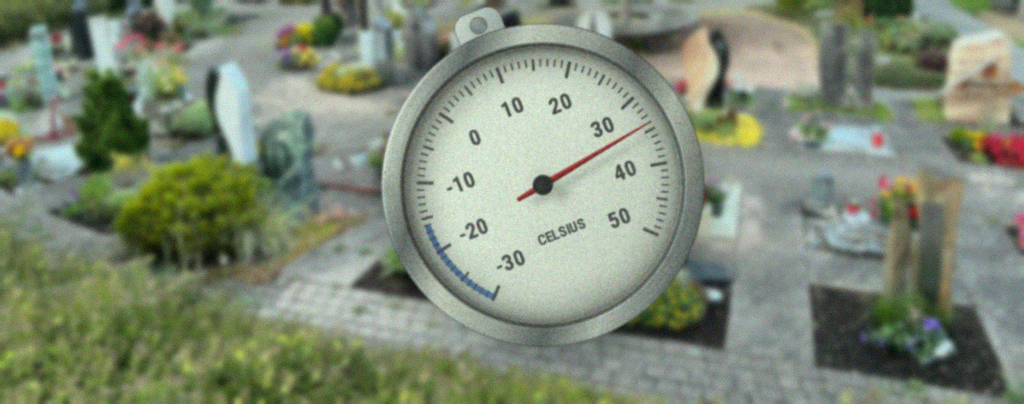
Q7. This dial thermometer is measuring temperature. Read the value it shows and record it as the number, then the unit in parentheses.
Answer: 34 (°C)
